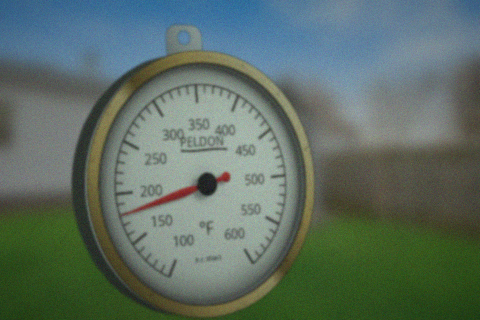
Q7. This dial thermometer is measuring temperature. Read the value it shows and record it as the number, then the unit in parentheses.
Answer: 180 (°F)
